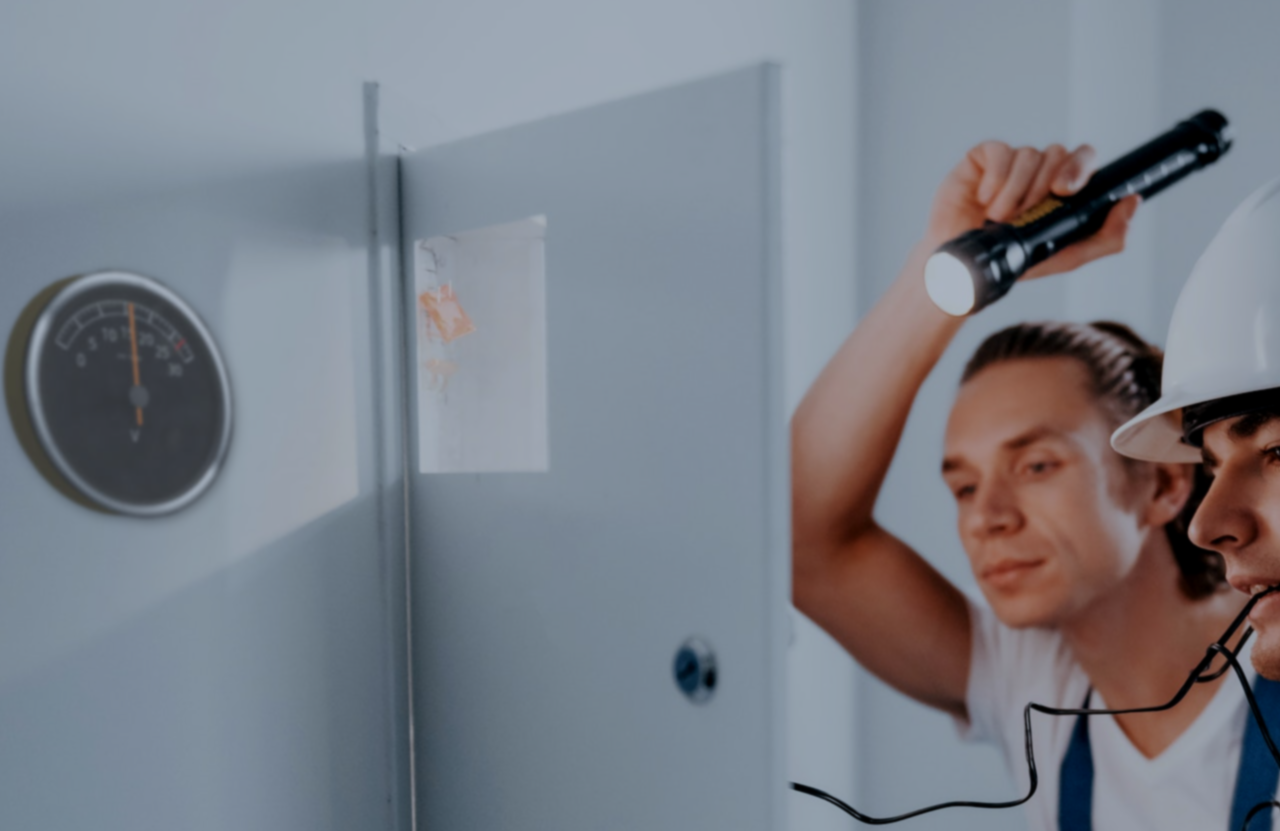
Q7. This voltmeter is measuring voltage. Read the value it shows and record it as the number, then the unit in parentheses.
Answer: 15 (V)
